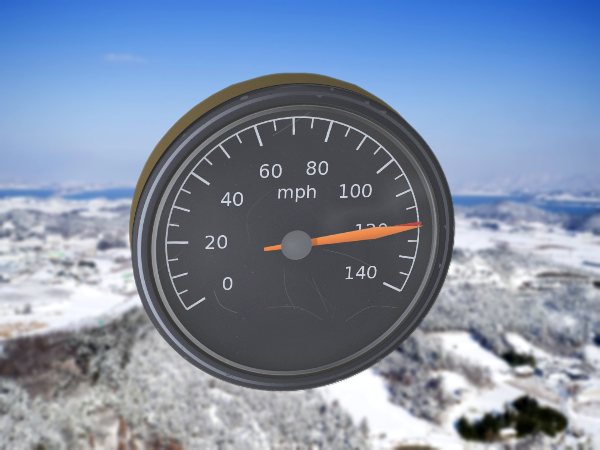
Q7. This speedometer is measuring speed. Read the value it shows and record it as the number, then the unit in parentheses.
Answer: 120 (mph)
